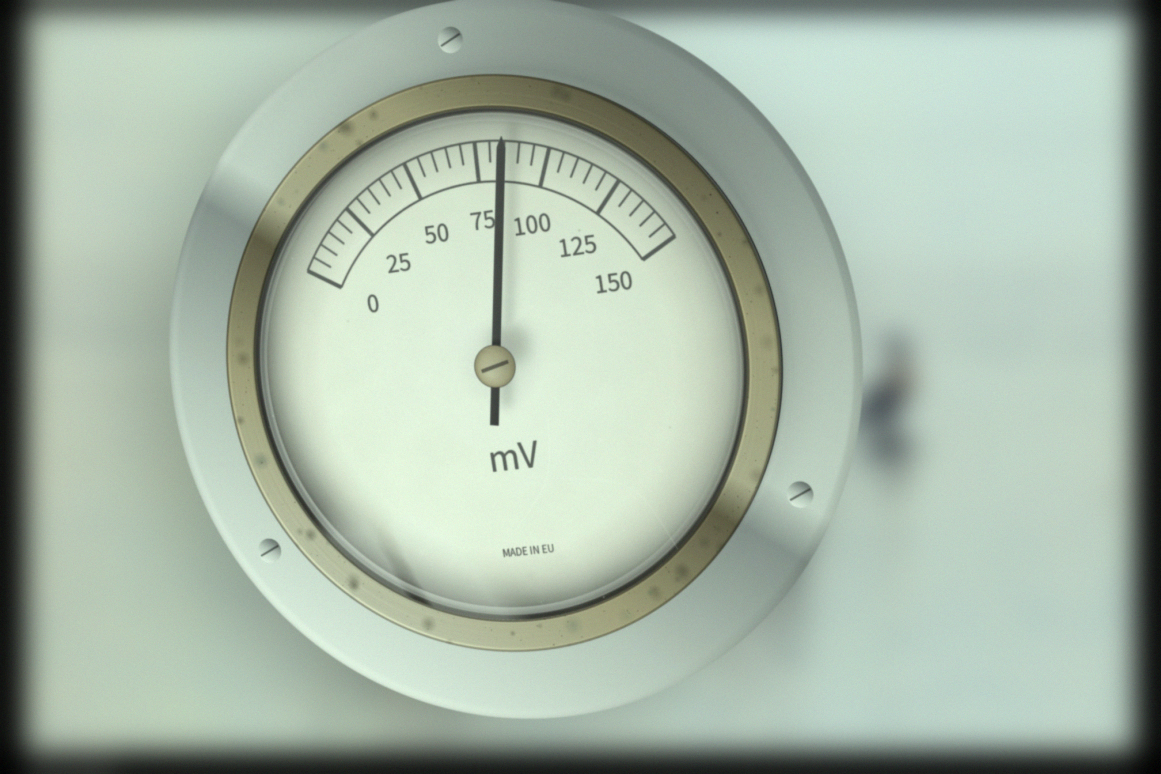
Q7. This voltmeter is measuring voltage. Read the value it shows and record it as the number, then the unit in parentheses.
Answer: 85 (mV)
